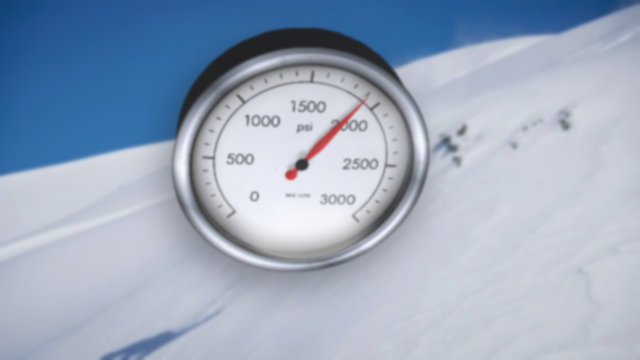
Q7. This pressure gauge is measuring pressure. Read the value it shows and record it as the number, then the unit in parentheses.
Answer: 1900 (psi)
